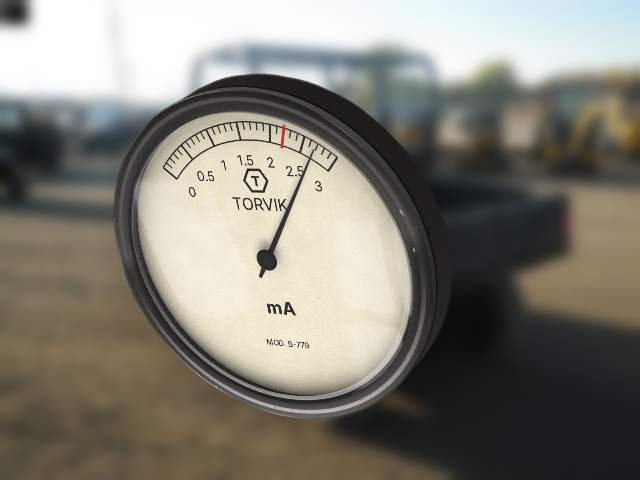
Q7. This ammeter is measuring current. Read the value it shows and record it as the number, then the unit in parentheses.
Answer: 2.7 (mA)
